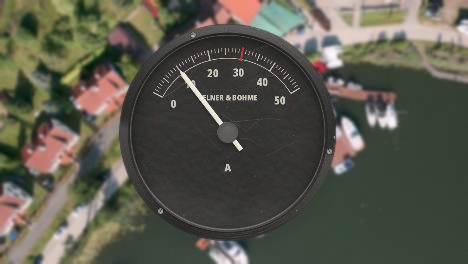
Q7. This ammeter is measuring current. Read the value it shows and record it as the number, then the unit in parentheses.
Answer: 10 (A)
